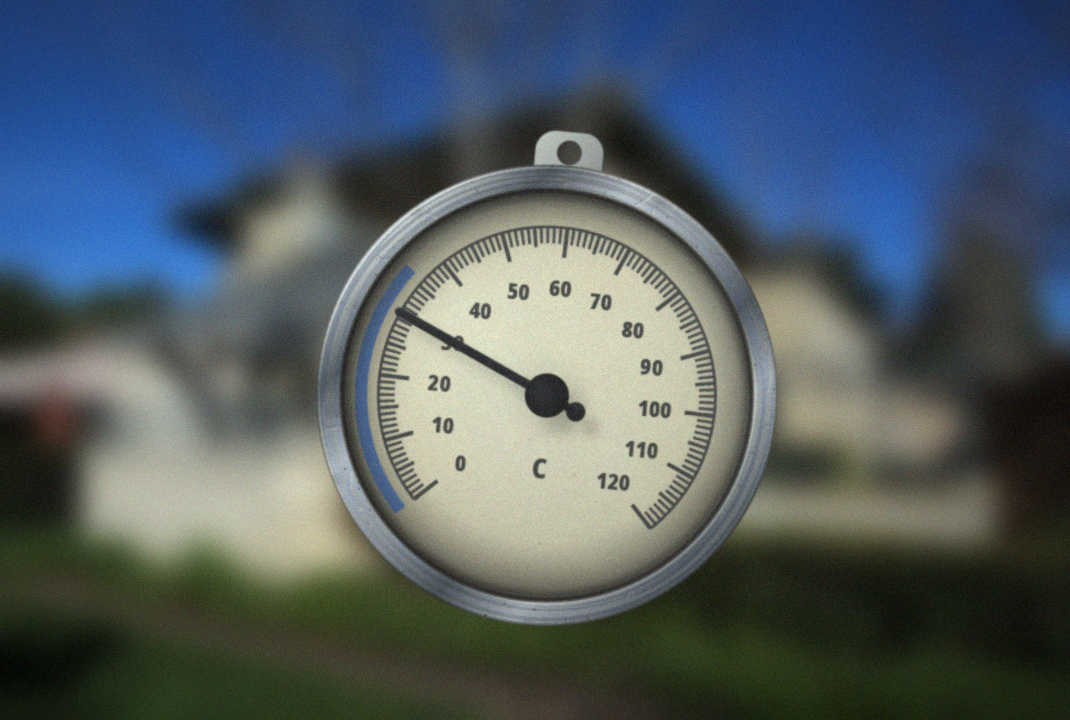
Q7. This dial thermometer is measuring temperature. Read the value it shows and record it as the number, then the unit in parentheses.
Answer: 30 (°C)
